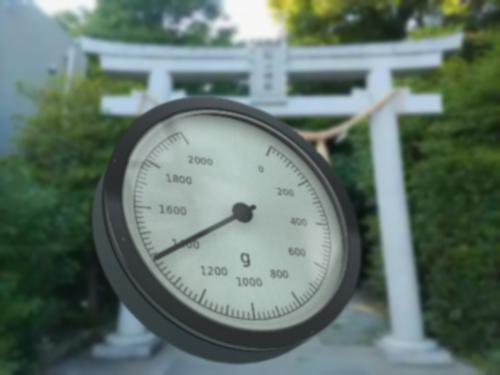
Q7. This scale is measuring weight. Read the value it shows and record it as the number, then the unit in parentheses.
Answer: 1400 (g)
